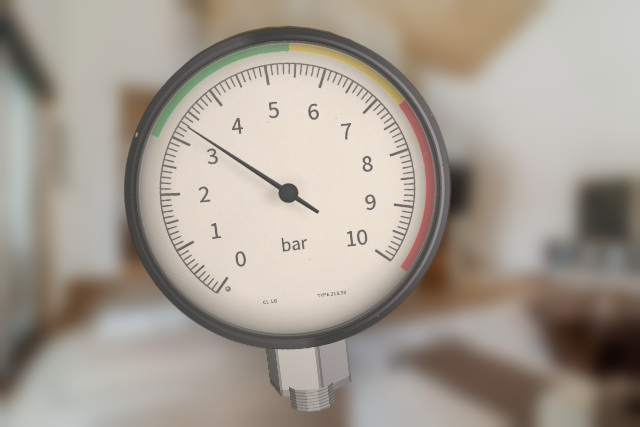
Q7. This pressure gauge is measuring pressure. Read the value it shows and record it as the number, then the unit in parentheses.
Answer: 3.3 (bar)
